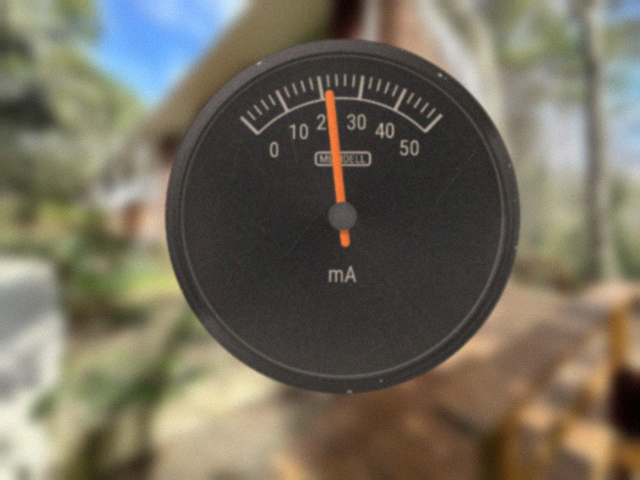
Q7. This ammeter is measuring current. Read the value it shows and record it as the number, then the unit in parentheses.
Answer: 22 (mA)
